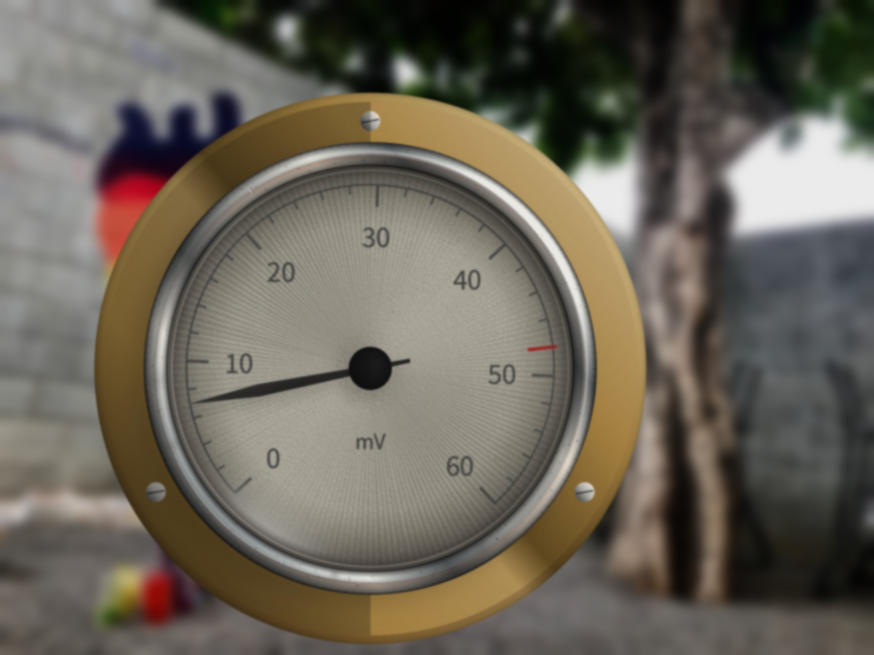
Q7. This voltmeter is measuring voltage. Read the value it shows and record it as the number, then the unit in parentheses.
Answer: 7 (mV)
